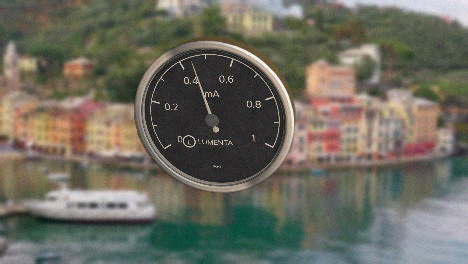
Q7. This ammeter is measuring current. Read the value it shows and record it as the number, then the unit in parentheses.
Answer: 0.45 (mA)
